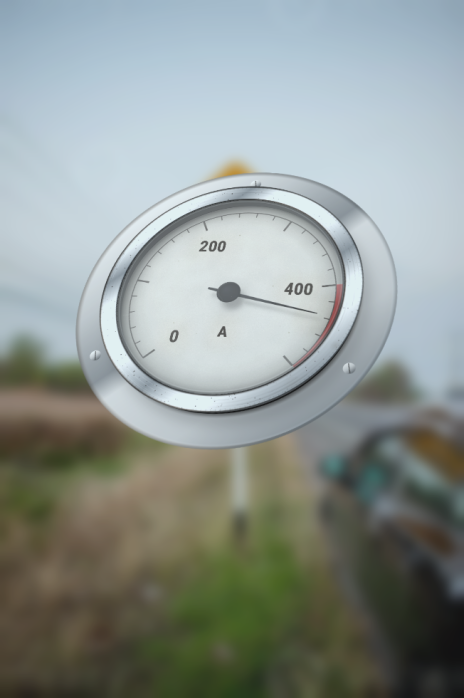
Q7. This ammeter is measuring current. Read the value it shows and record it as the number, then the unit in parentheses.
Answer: 440 (A)
